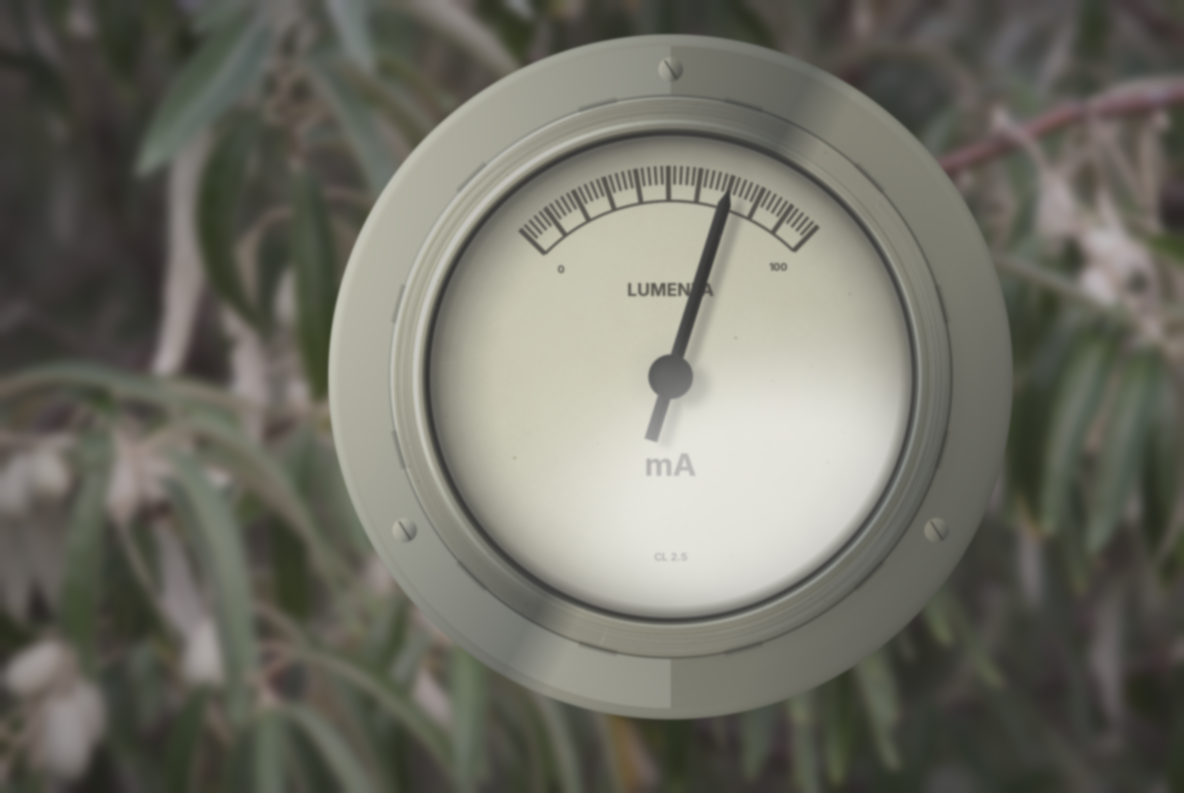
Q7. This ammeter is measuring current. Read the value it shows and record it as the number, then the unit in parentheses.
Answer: 70 (mA)
